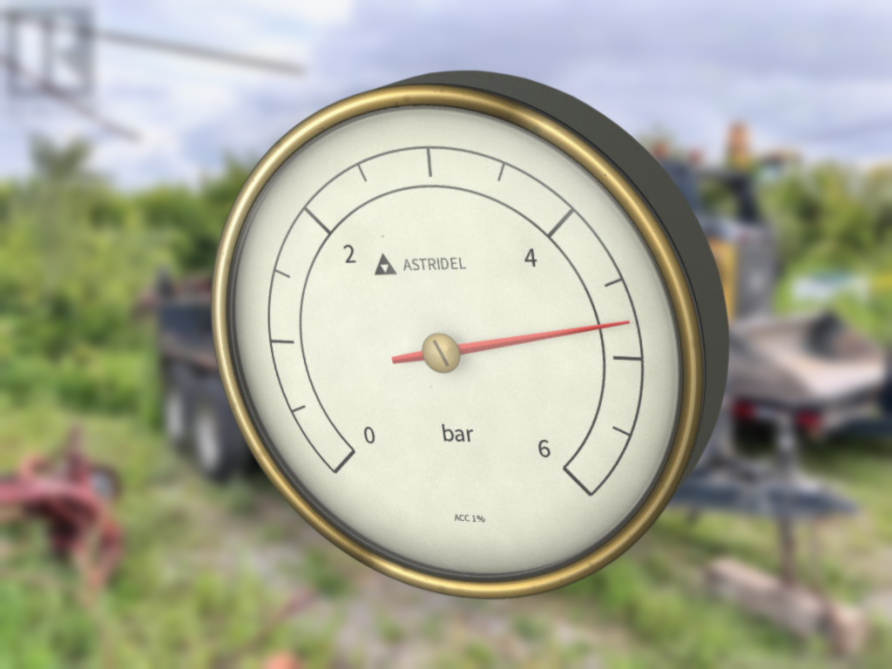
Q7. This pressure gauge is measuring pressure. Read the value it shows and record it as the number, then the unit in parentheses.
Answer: 4.75 (bar)
